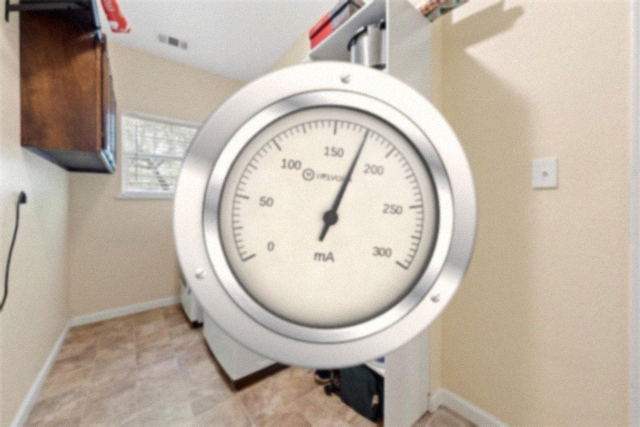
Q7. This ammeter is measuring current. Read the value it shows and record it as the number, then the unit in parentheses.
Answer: 175 (mA)
